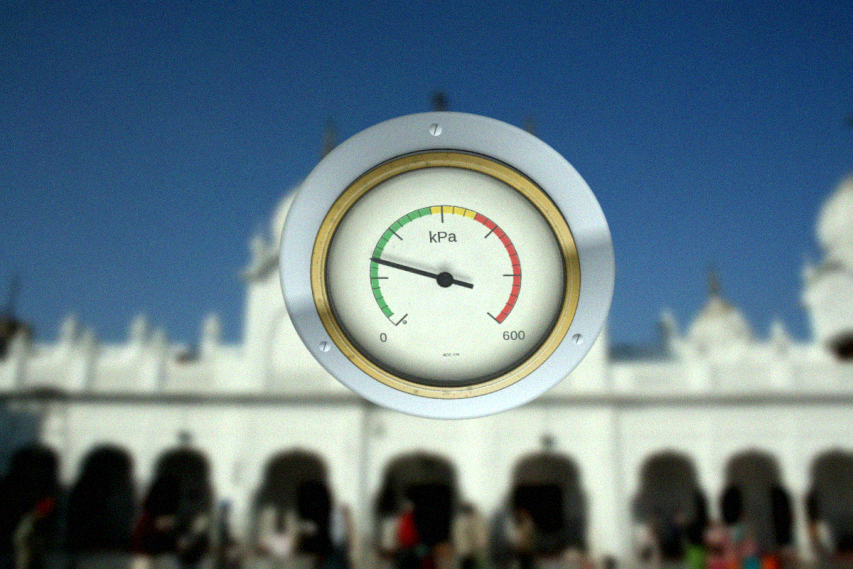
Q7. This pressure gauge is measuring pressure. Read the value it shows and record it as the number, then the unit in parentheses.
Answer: 140 (kPa)
